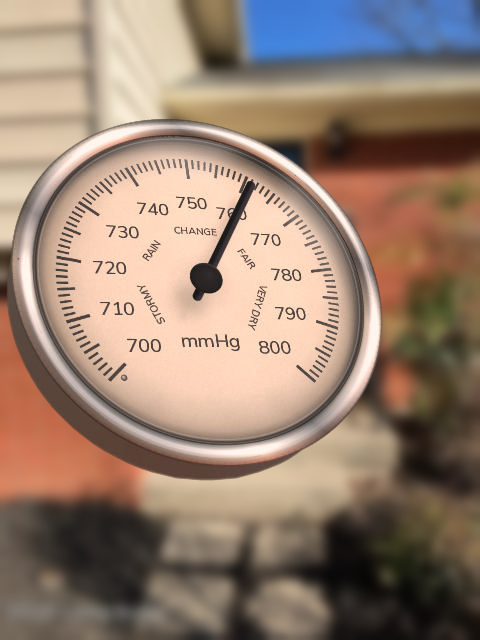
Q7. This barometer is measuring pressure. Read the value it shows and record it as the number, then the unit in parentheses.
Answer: 761 (mmHg)
